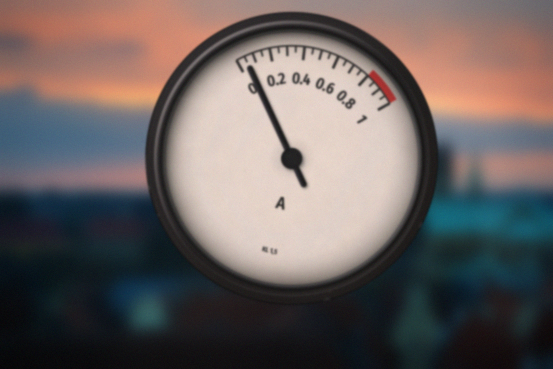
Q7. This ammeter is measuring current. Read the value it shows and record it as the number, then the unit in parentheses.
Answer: 0.05 (A)
